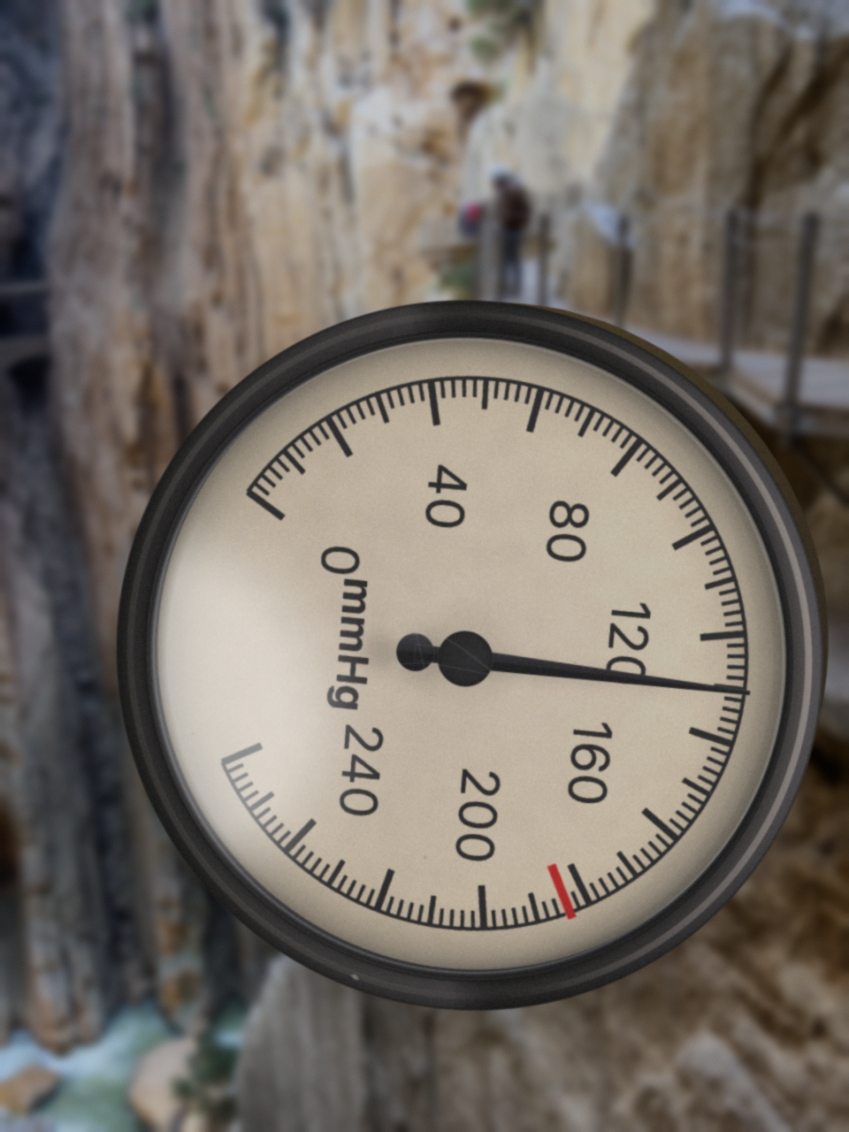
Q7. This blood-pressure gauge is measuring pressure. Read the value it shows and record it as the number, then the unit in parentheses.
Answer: 130 (mmHg)
